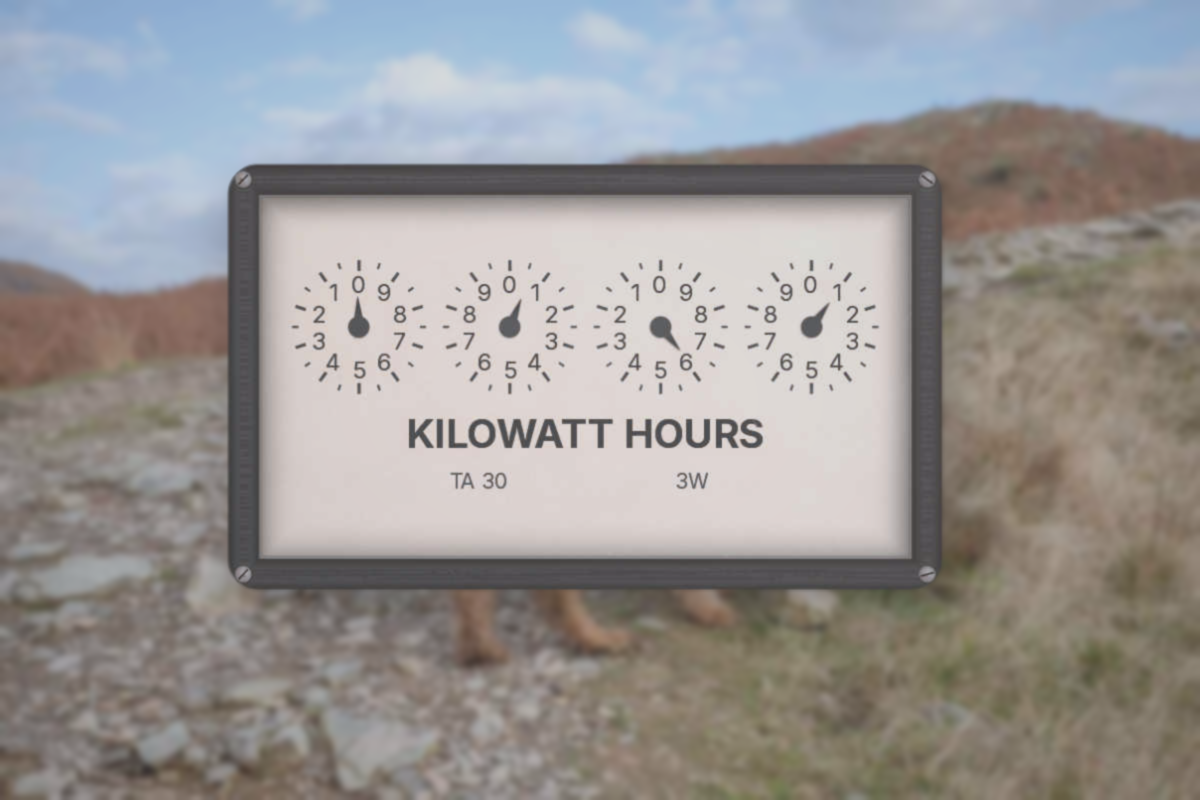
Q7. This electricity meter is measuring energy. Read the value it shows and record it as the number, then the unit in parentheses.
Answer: 61 (kWh)
